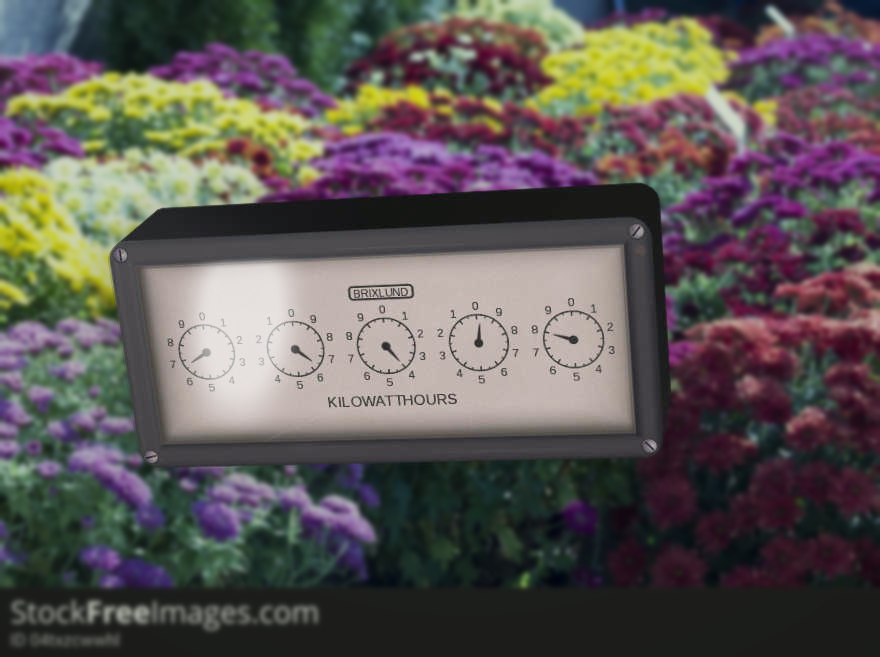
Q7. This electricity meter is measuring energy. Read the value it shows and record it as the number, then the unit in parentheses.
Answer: 66398 (kWh)
